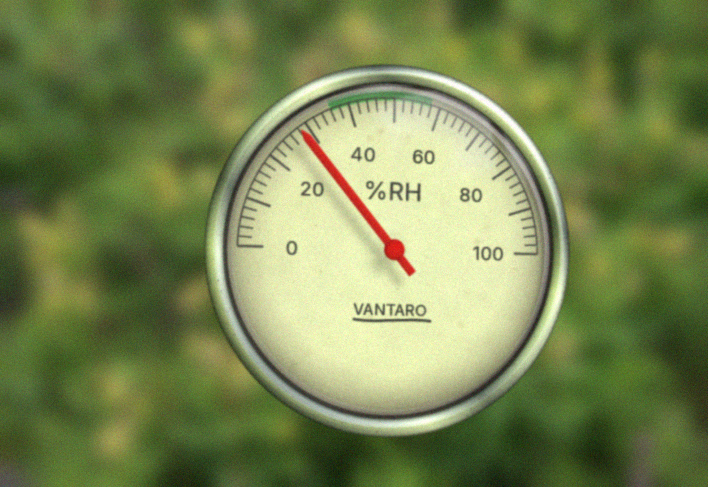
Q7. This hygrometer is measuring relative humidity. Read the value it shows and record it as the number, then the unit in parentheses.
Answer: 28 (%)
